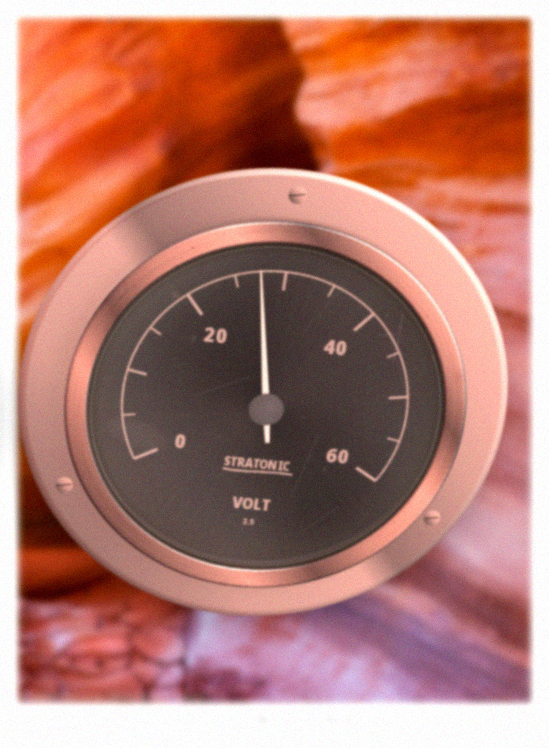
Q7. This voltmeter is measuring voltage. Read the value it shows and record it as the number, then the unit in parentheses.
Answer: 27.5 (V)
